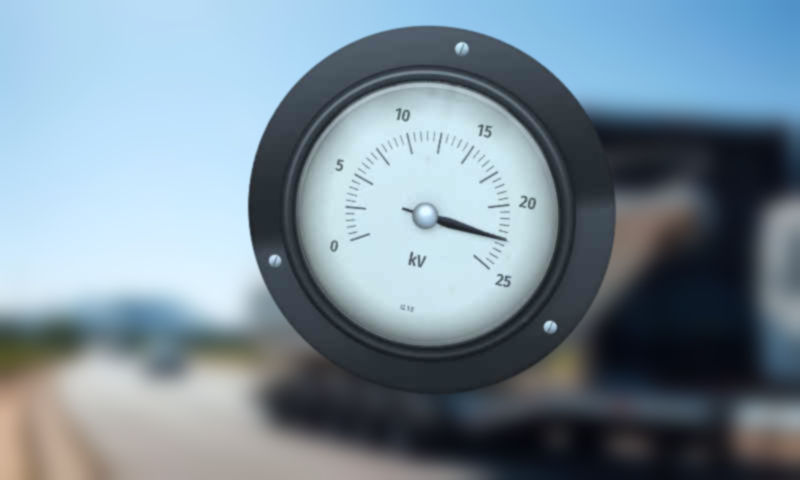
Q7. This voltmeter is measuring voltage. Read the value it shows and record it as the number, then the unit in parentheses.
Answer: 22.5 (kV)
